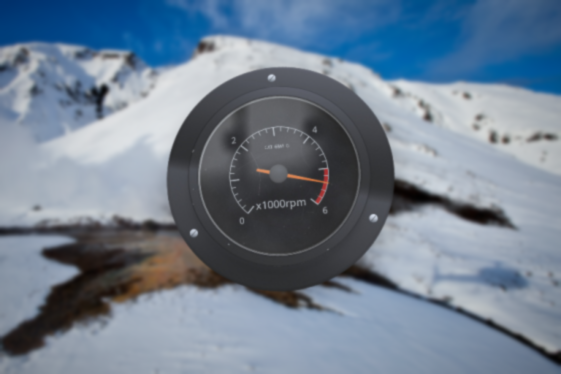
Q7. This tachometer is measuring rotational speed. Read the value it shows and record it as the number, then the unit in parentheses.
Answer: 5400 (rpm)
